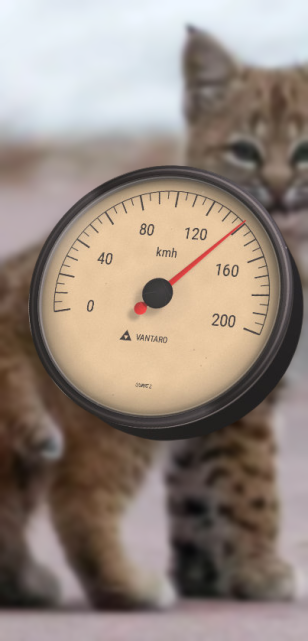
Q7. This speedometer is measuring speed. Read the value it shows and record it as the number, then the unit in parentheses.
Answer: 140 (km/h)
